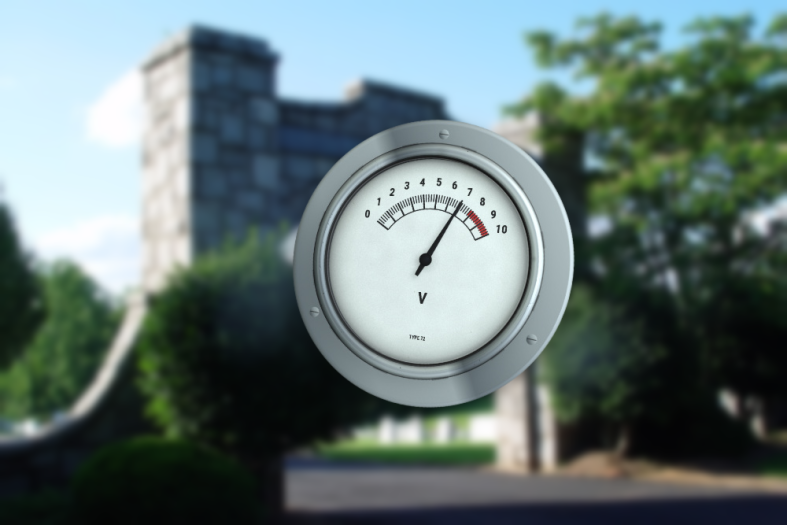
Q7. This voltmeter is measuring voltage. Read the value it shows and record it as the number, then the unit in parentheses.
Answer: 7 (V)
